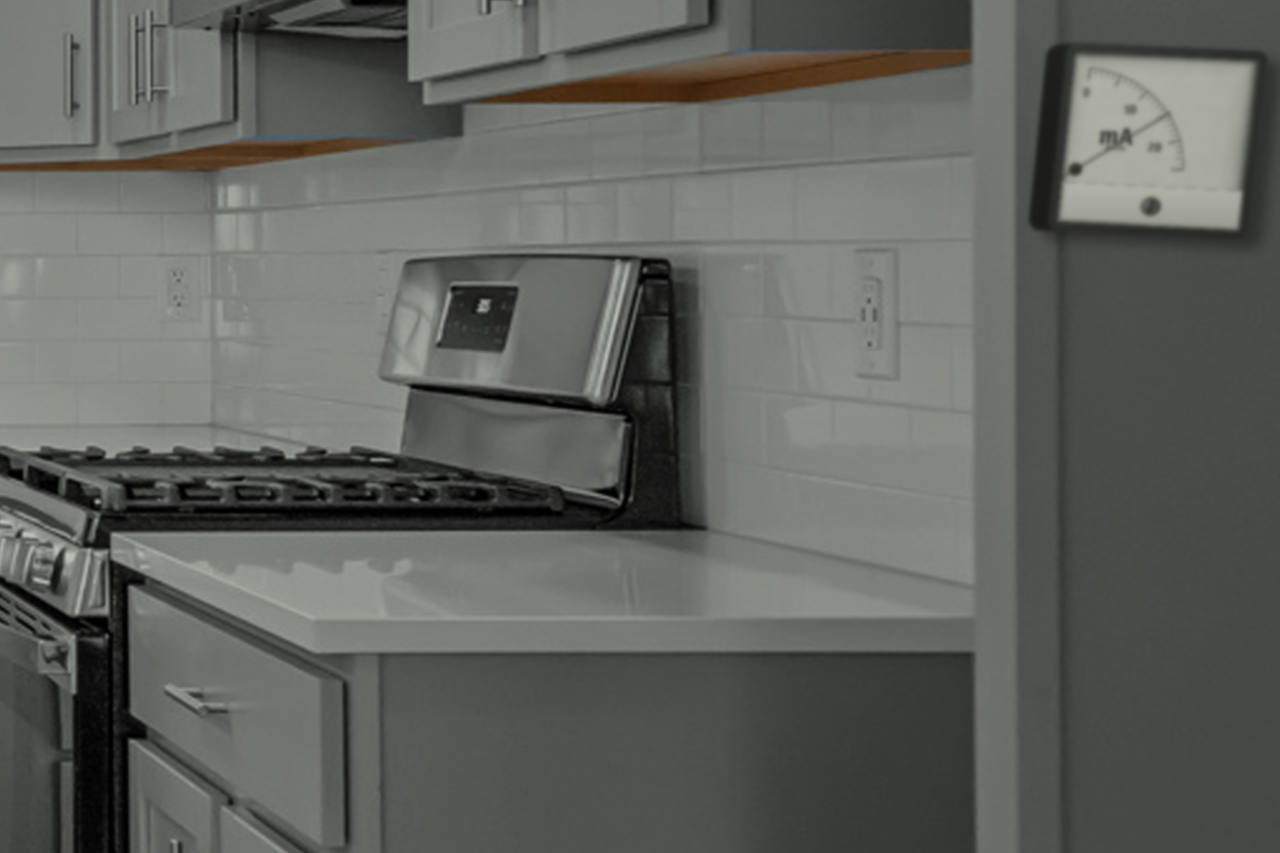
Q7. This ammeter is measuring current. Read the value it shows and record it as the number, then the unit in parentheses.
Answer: 15 (mA)
